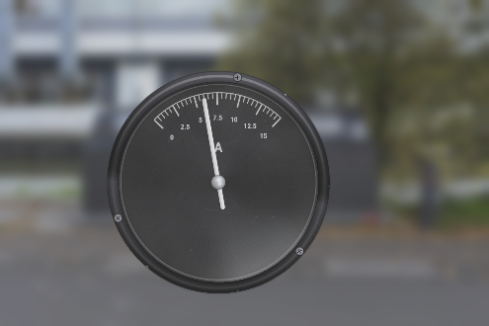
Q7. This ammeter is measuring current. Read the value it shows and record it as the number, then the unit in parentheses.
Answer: 6 (A)
